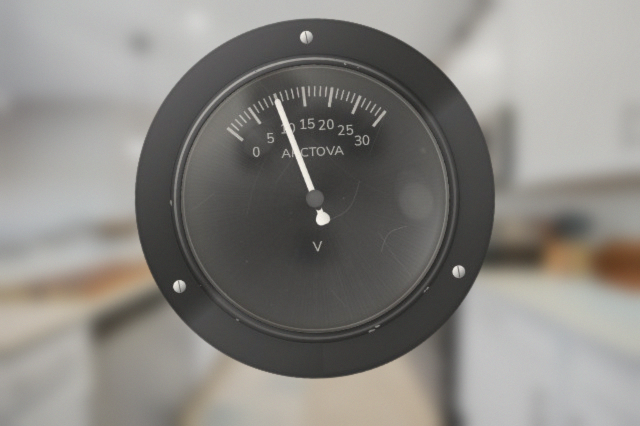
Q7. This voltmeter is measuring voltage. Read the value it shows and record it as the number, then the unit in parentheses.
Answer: 10 (V)
